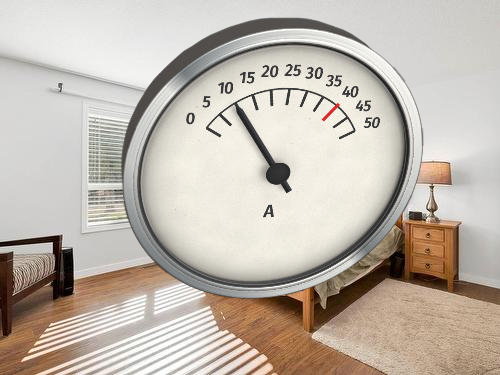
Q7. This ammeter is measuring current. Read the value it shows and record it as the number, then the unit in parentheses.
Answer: 10 (A)
